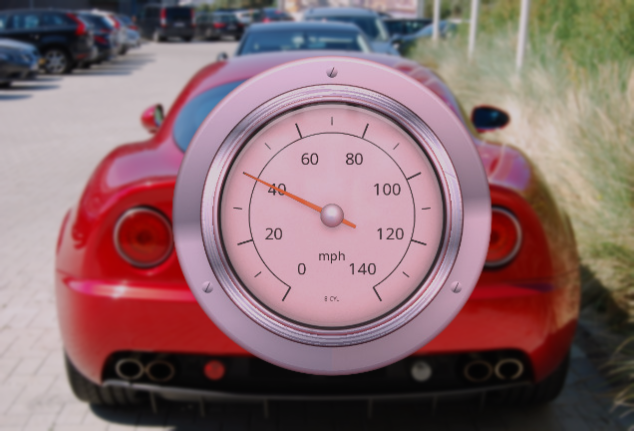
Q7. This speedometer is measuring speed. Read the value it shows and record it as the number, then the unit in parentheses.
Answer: 40 (mph)
